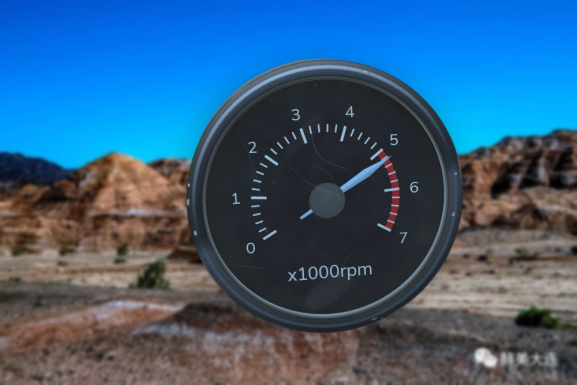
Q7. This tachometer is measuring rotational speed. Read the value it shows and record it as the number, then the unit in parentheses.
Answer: 5200 (rpm)
